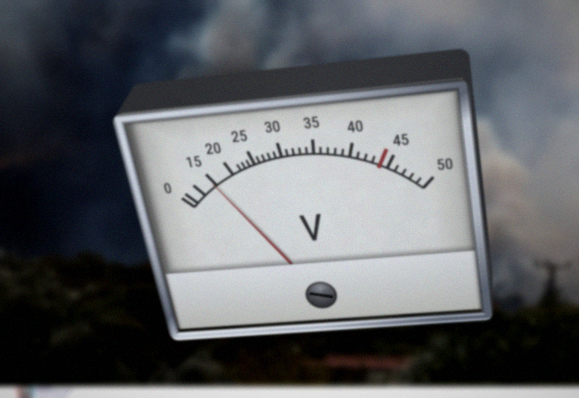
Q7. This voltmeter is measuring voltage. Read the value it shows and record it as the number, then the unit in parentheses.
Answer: 15 (V)
